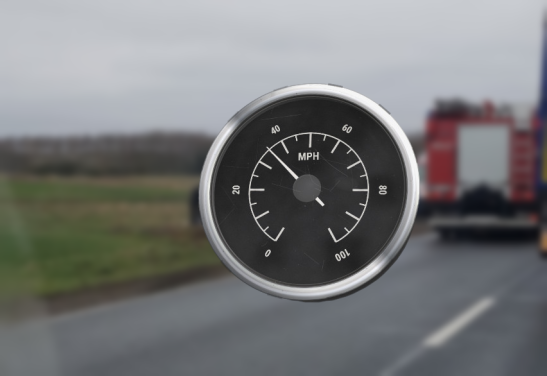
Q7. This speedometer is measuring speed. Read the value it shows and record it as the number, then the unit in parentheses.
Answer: 35 (mph)
